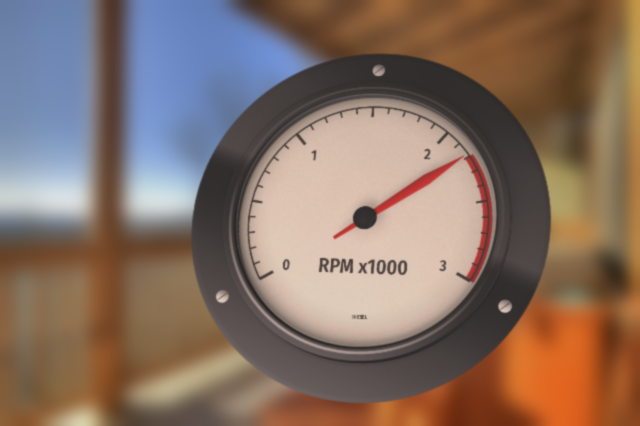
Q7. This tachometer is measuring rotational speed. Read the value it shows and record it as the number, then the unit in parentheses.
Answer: 2200 (rpm)
